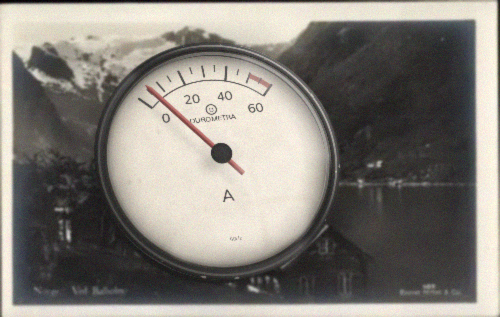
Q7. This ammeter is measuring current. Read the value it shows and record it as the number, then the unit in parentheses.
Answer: 5 (A)
